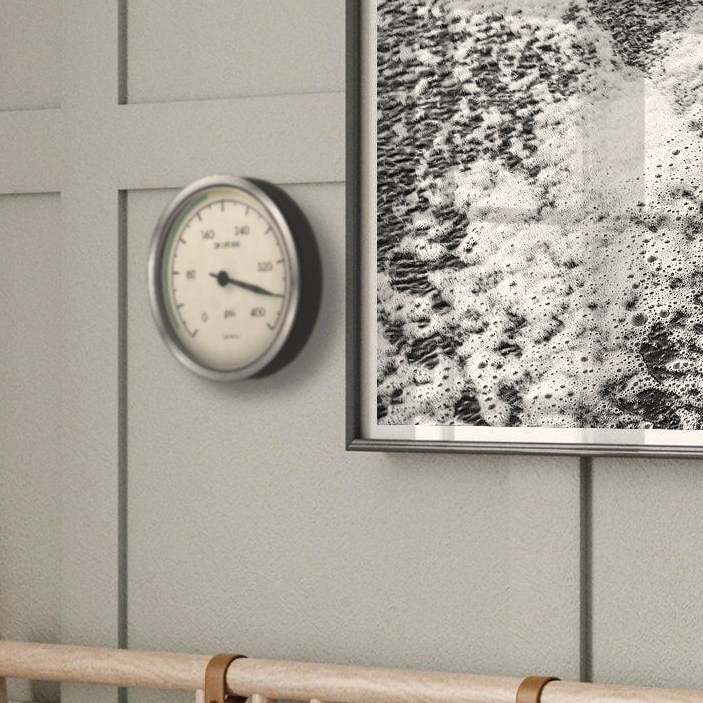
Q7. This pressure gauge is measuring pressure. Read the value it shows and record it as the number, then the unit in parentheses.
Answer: 360 (psi)
